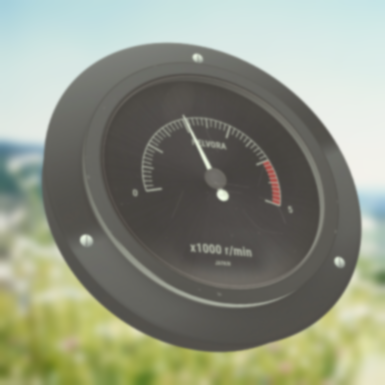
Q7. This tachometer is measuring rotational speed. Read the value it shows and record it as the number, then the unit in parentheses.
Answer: 2000 (rpm)
